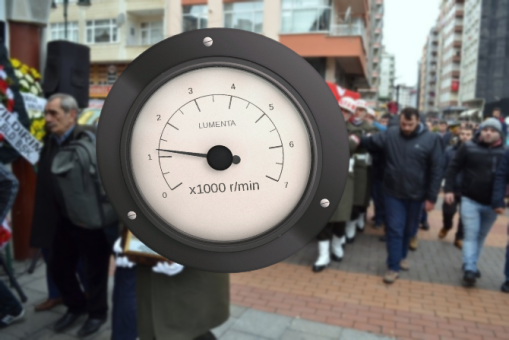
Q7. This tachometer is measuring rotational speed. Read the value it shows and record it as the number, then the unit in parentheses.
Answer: 1250 (rpm)
